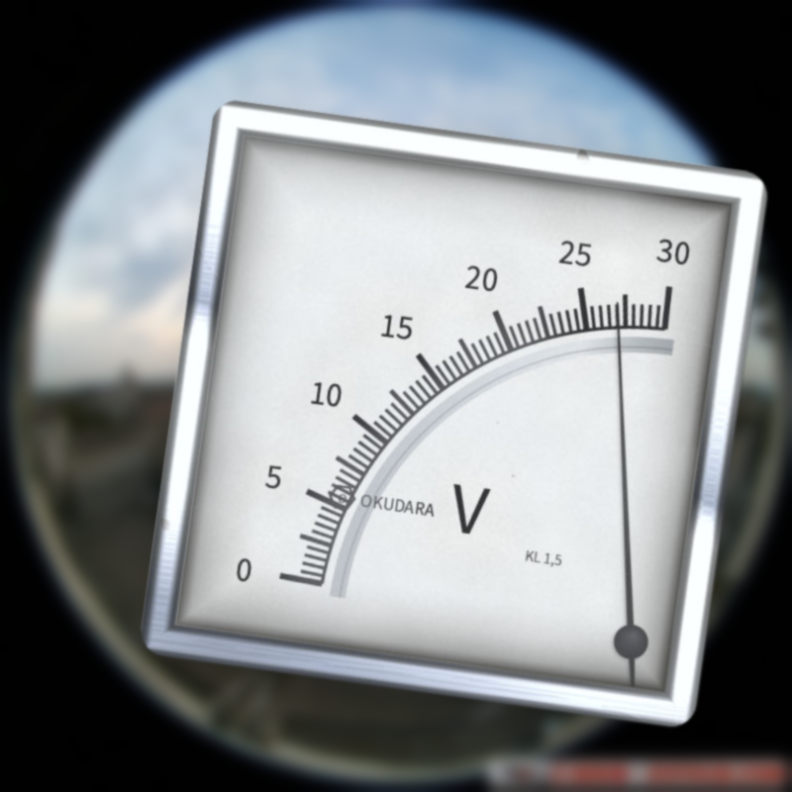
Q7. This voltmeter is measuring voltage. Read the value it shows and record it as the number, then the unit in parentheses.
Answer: 27 (V)
